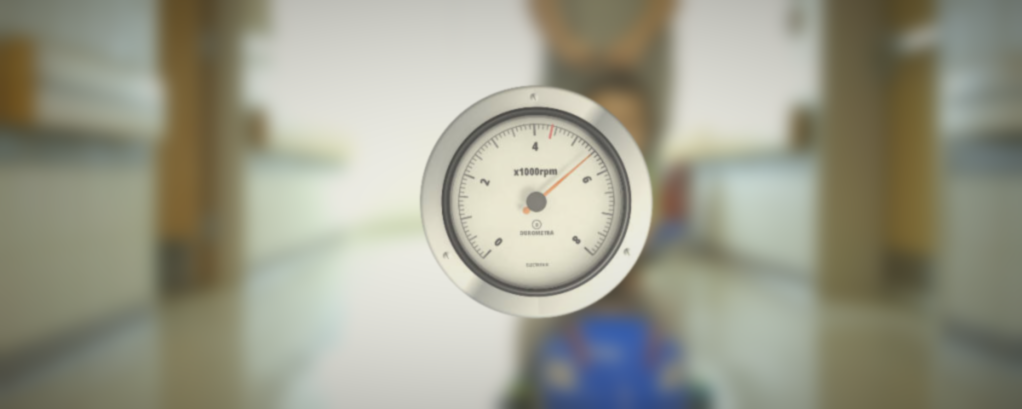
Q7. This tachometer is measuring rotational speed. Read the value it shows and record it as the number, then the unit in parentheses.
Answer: 5500 (rpm)
